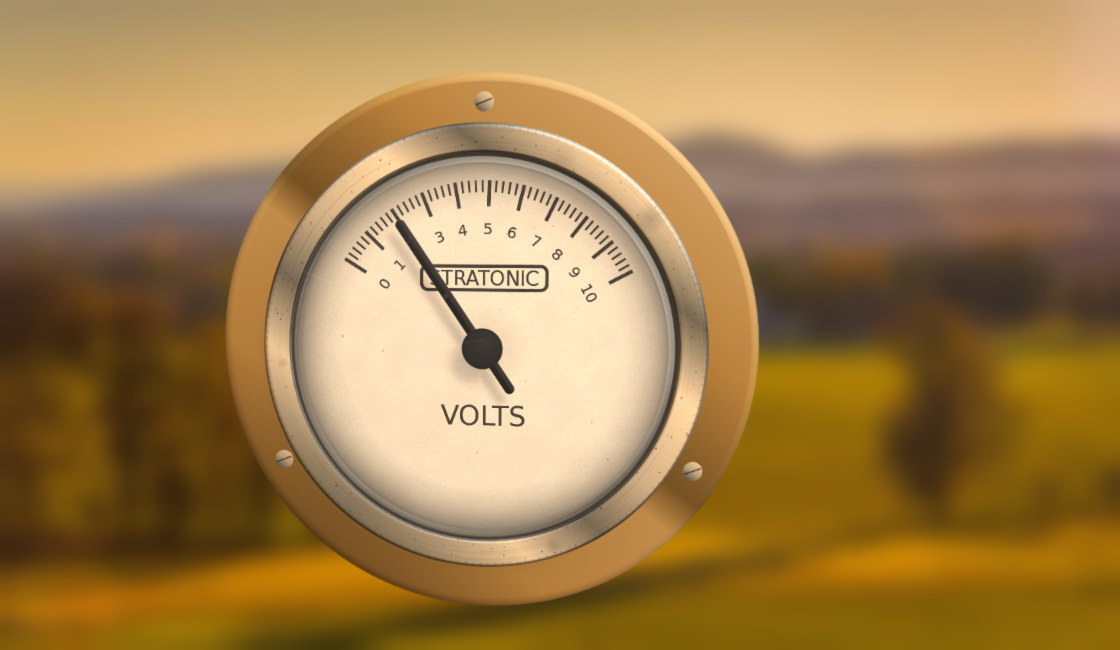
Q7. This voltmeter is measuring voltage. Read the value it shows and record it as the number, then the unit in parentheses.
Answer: 2 (V)
